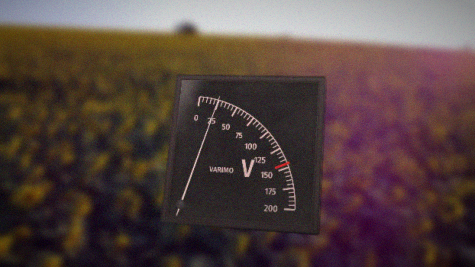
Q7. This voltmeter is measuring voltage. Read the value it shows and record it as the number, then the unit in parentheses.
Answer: 25 (V)
